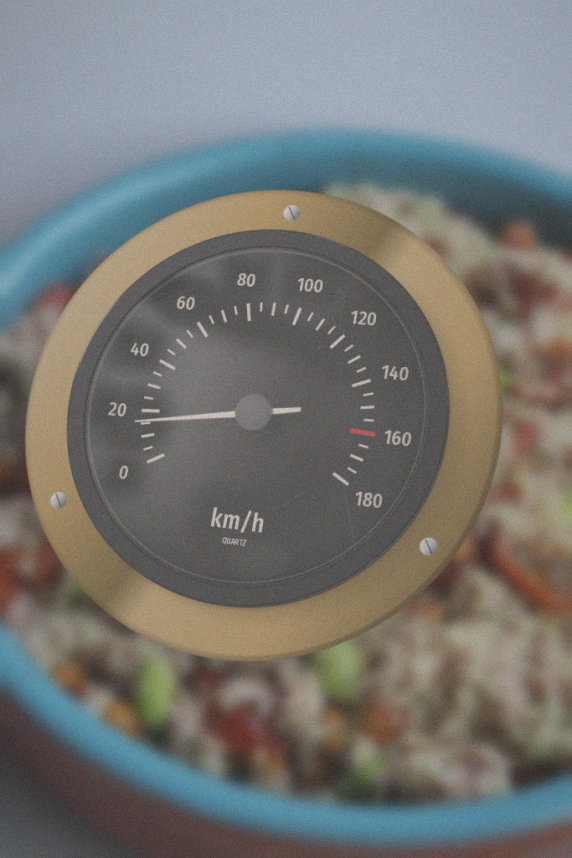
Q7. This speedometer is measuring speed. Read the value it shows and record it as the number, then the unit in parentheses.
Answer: 15 (km/h)
